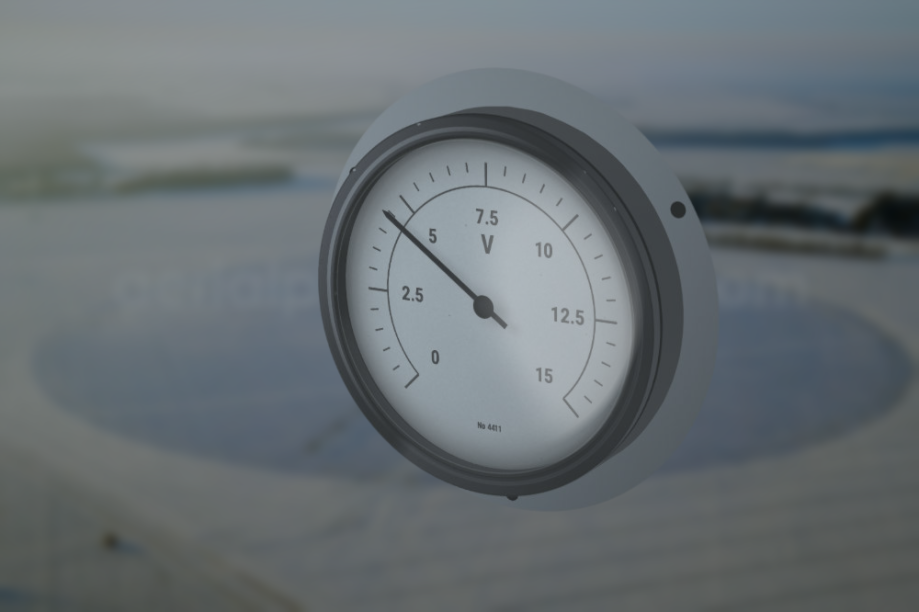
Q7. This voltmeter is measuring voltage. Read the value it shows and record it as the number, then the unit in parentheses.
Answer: 4.5 (V)
